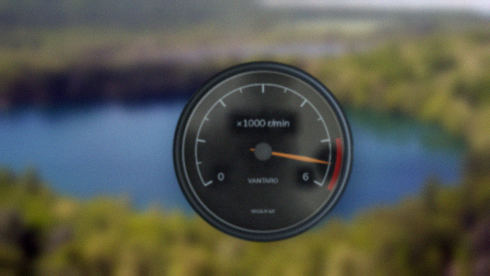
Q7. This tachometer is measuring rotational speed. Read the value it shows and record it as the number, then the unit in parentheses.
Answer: 5500 (rpm)
